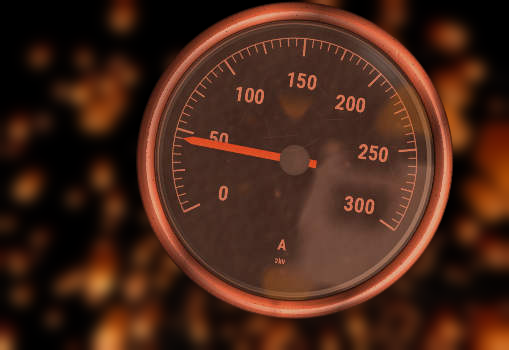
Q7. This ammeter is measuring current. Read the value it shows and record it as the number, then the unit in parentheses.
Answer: 45 (A)
